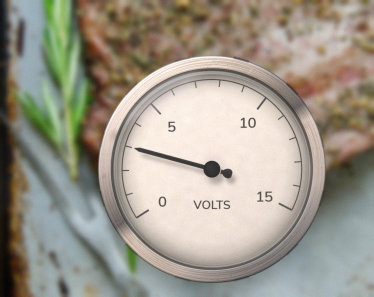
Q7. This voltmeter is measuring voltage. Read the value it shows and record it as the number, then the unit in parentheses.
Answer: 3 (V)
